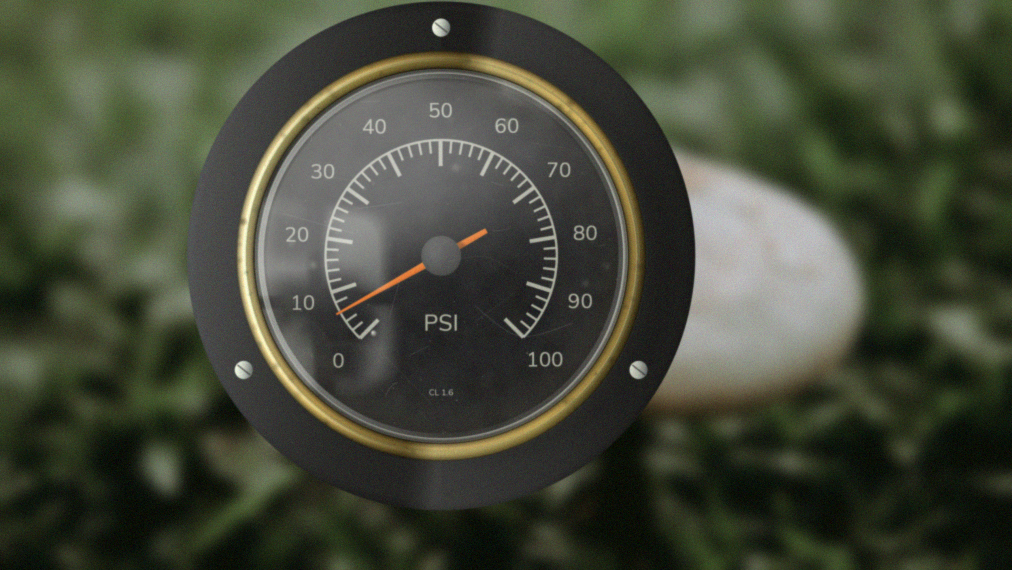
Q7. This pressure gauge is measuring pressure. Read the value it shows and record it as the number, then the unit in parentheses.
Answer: 6 (psi)
